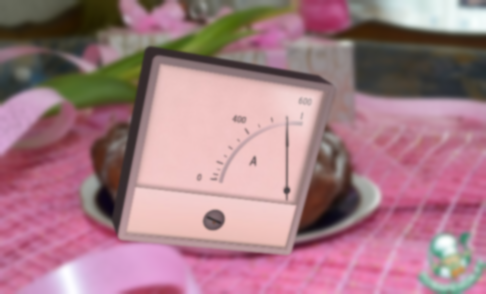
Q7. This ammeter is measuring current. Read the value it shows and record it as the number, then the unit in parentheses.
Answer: 550 (A)
